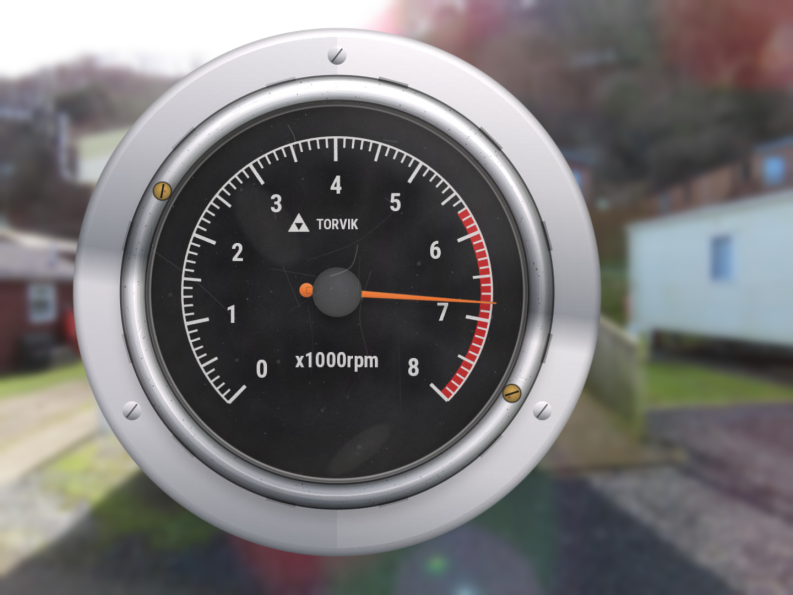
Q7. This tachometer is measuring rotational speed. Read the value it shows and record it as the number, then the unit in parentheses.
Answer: 6800 (rpm)
